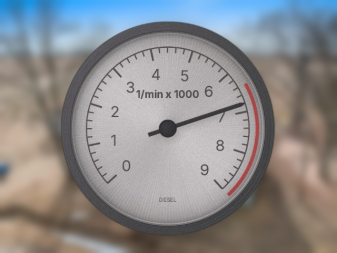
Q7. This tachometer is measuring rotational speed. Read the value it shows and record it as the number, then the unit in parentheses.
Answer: 6800 (rpm)
